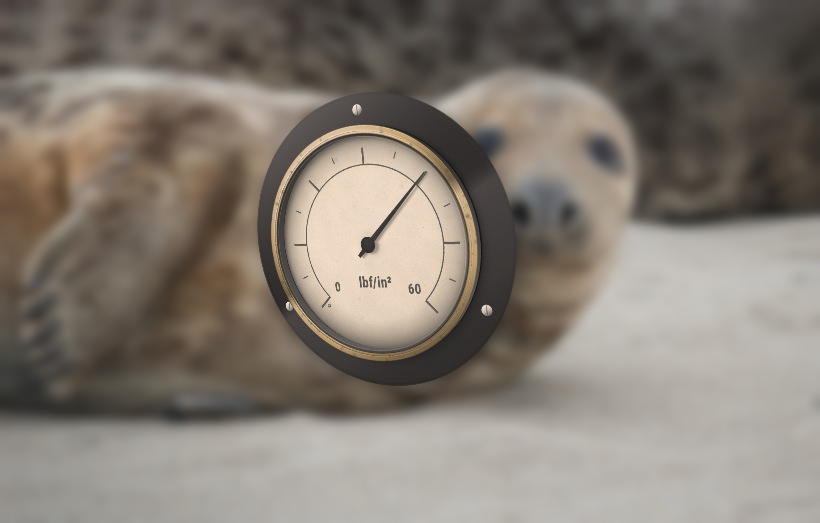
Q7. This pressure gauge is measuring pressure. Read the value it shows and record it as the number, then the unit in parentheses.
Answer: 40 (psi)
